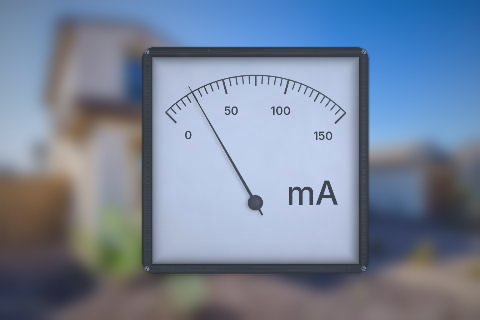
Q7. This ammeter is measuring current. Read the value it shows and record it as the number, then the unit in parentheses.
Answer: 25 (mA)
